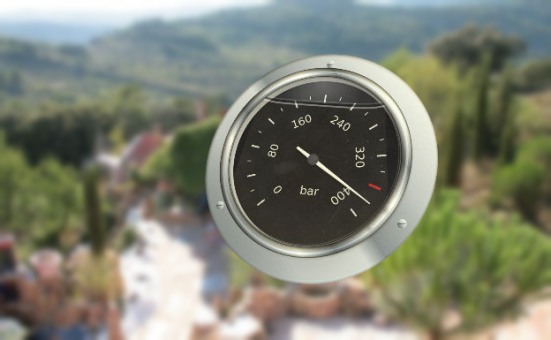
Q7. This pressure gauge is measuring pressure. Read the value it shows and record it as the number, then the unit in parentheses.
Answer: 380 (bar)
